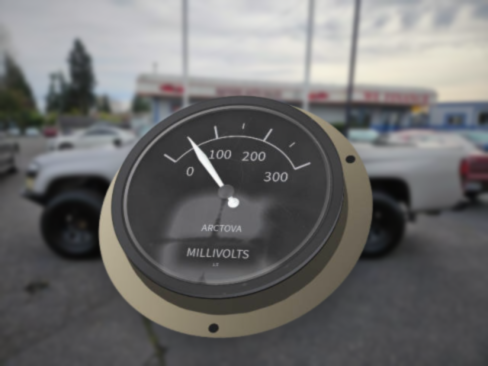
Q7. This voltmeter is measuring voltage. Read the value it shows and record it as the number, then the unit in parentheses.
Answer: 50 (mV)
